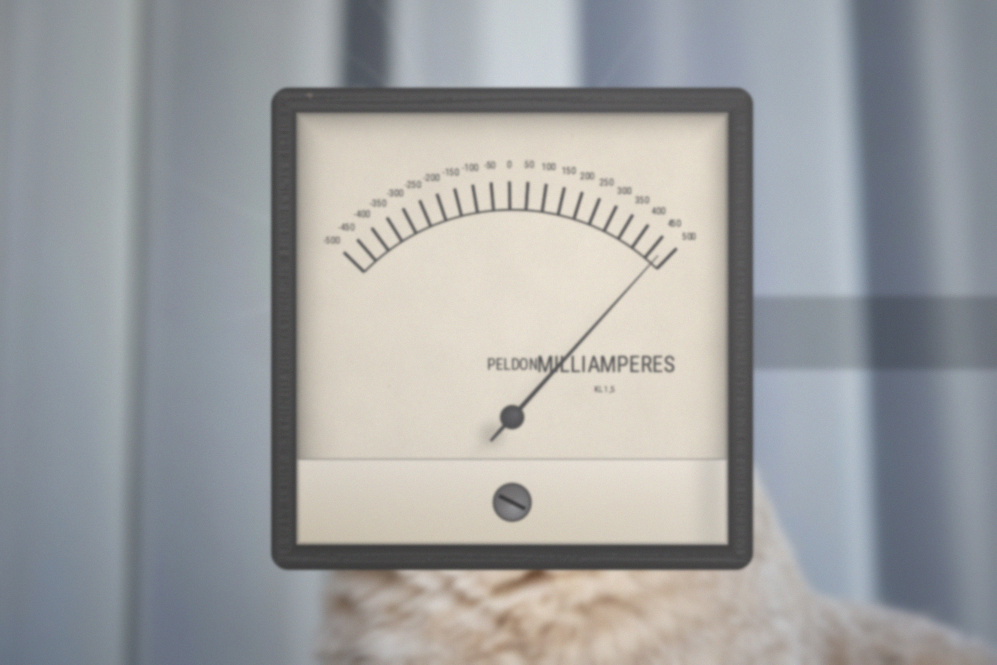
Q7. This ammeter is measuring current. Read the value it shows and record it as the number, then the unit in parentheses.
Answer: 475 (mA)
